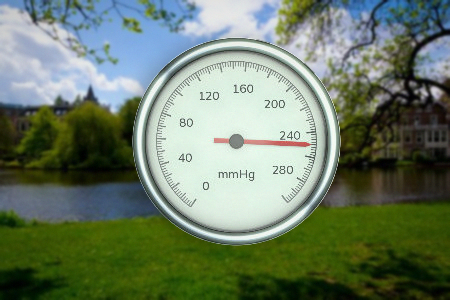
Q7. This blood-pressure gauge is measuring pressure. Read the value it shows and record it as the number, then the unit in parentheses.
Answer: 250 (mmHg)
